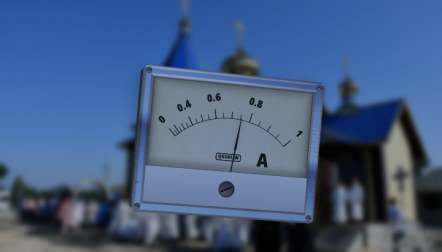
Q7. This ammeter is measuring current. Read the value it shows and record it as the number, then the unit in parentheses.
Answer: 0.75 (A)
